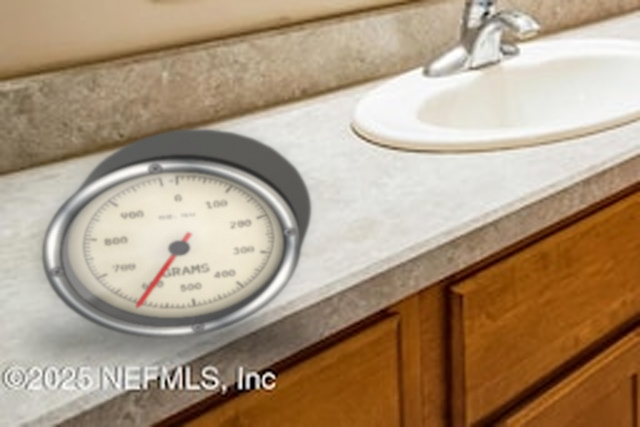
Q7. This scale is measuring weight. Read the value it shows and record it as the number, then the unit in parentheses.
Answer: 600 (g)
